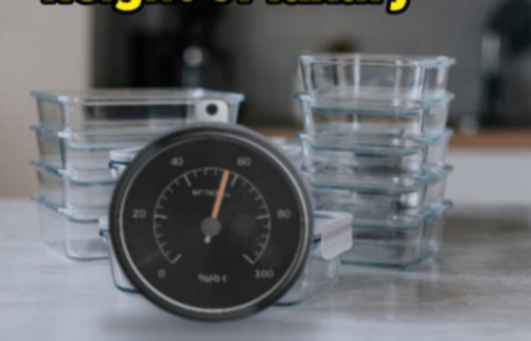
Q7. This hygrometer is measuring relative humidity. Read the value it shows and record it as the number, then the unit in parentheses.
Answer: 56 (%)
